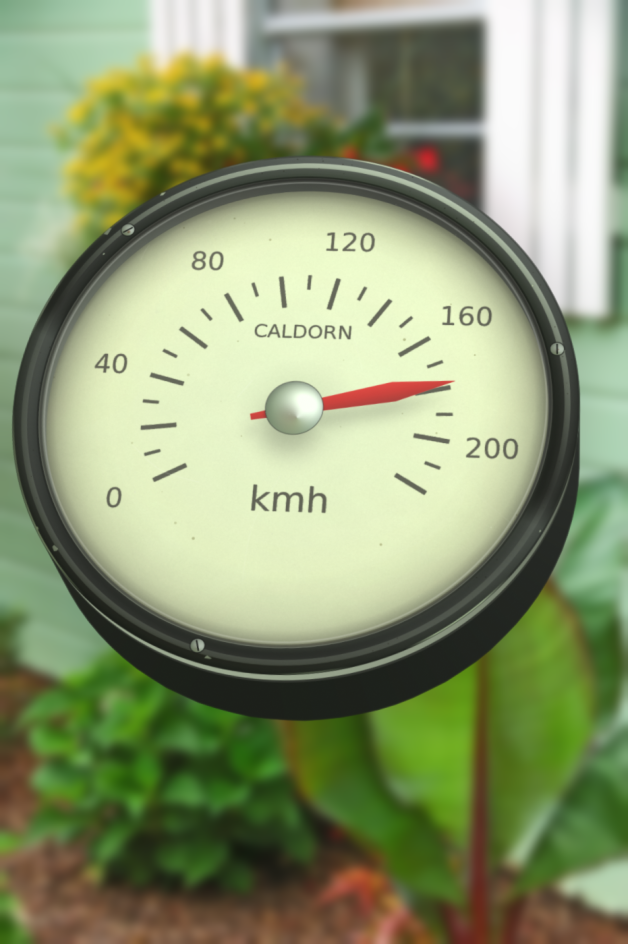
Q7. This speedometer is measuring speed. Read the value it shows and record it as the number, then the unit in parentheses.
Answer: 180 (km/h)
